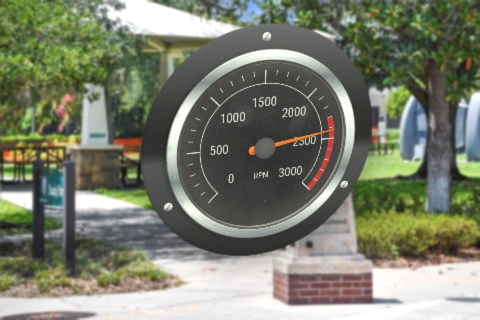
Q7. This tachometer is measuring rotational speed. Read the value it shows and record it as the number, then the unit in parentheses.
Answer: 2400 (rpm)
